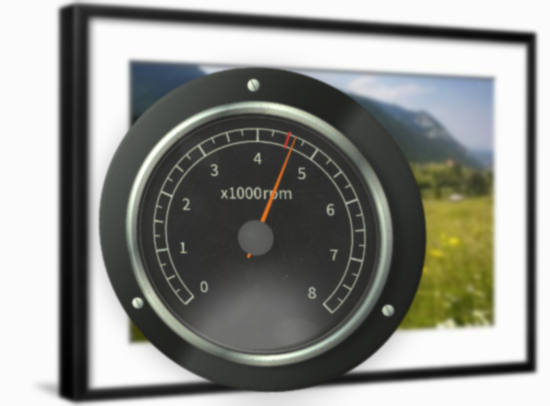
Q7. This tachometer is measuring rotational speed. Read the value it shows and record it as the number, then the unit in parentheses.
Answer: 4625 (rpm)
